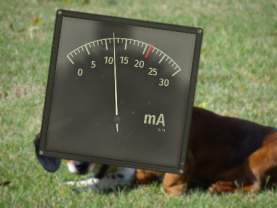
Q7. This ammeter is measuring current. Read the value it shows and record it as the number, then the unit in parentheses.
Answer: 12 (mA)
